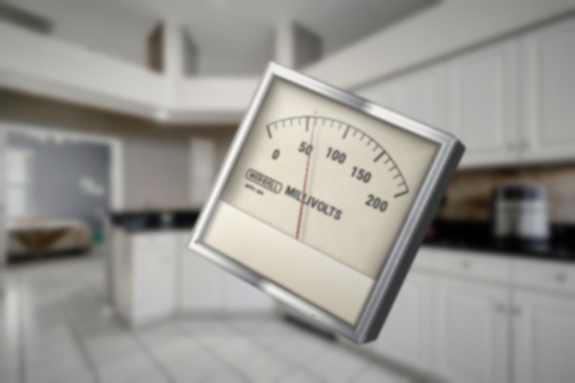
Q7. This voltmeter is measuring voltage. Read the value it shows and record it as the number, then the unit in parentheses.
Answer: 60 (mV)
